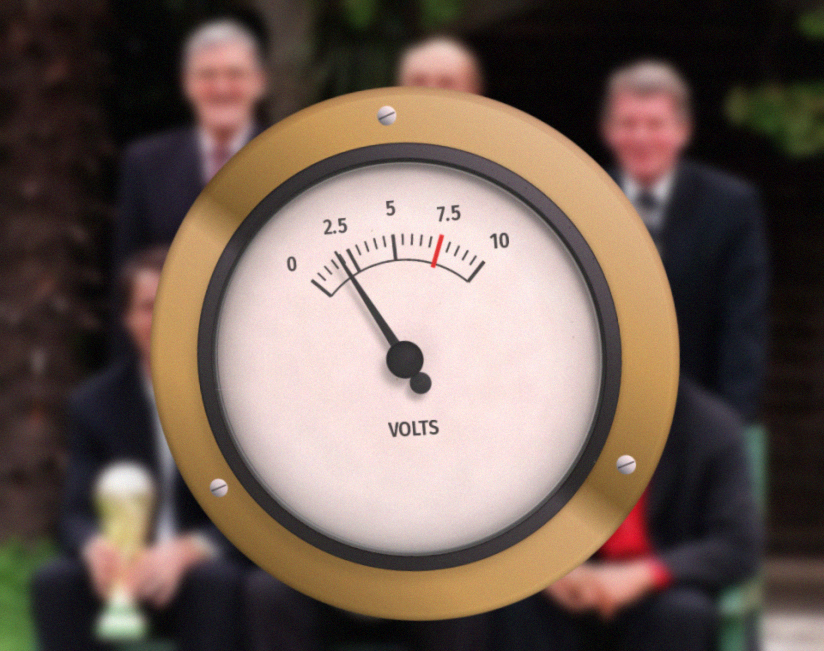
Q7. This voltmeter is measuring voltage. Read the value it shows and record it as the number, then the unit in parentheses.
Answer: 2 (V)
